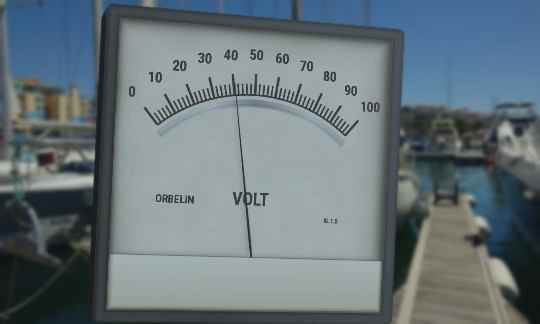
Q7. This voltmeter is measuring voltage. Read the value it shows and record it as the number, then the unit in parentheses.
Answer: 40 (V)
